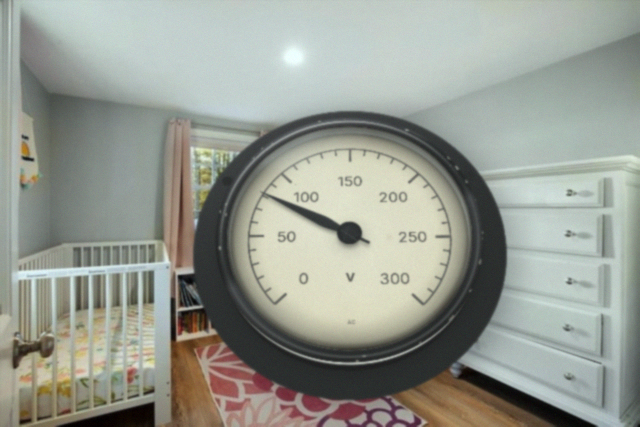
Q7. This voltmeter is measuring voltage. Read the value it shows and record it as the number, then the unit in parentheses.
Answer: 80 (V)
